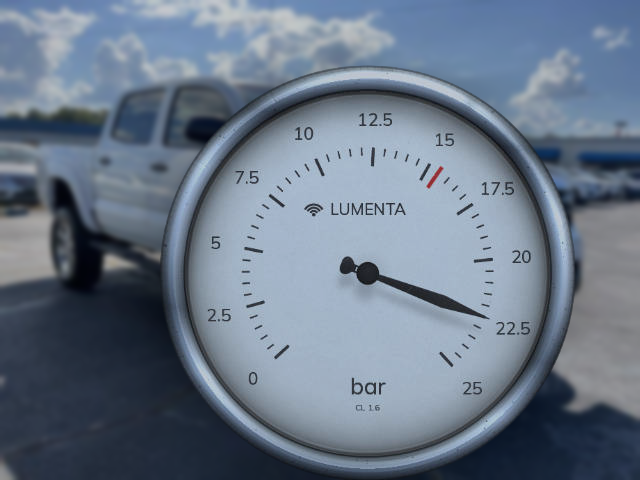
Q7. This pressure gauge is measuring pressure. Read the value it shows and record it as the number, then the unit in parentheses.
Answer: 22.5 (bar)
